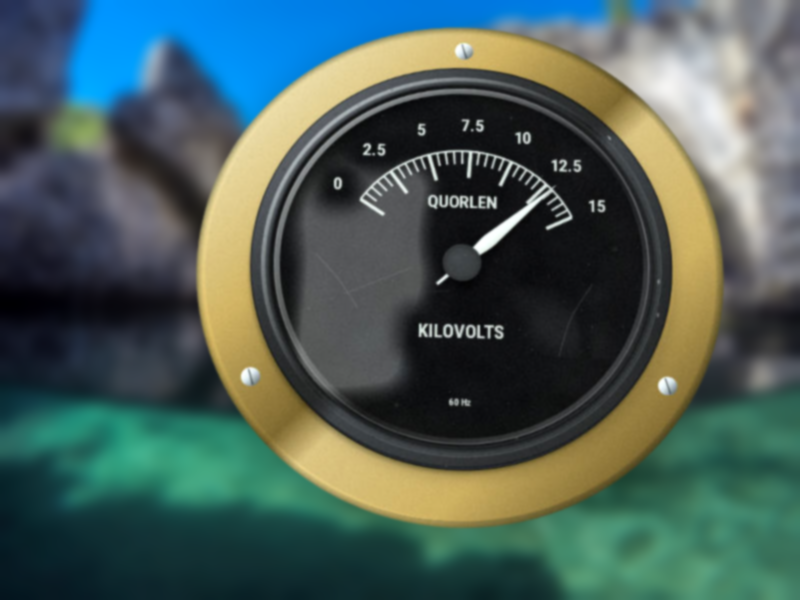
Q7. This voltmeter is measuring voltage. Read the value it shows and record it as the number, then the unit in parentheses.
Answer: 13 (kV)
